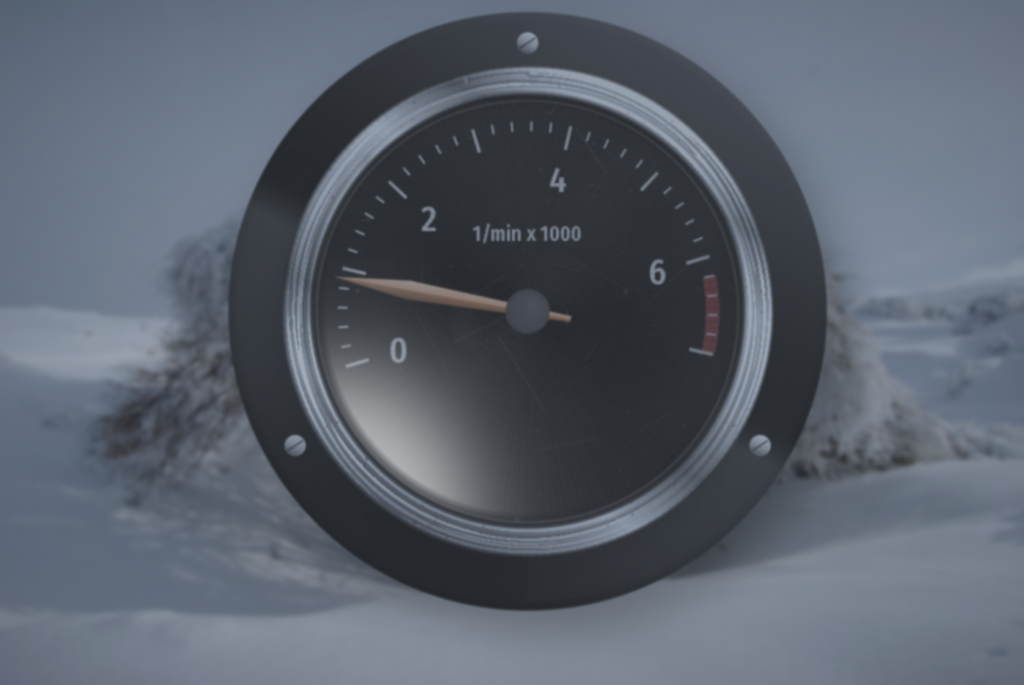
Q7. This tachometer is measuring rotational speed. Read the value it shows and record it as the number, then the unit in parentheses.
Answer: 900 (rpm)
